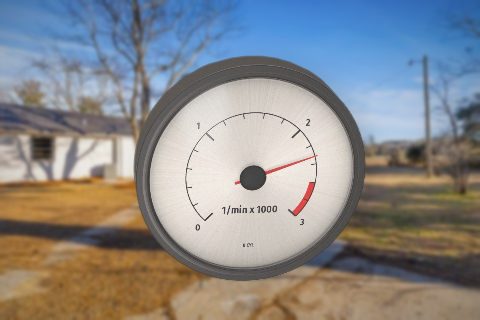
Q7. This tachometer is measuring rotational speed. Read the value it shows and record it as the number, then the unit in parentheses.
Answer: 2300 (rpm)
